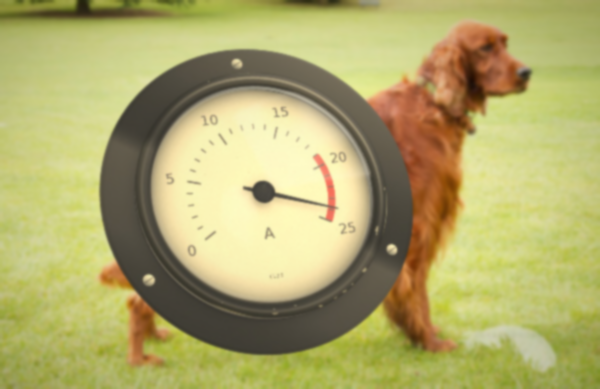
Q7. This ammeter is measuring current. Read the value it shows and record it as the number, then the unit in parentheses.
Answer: 24 (A)
